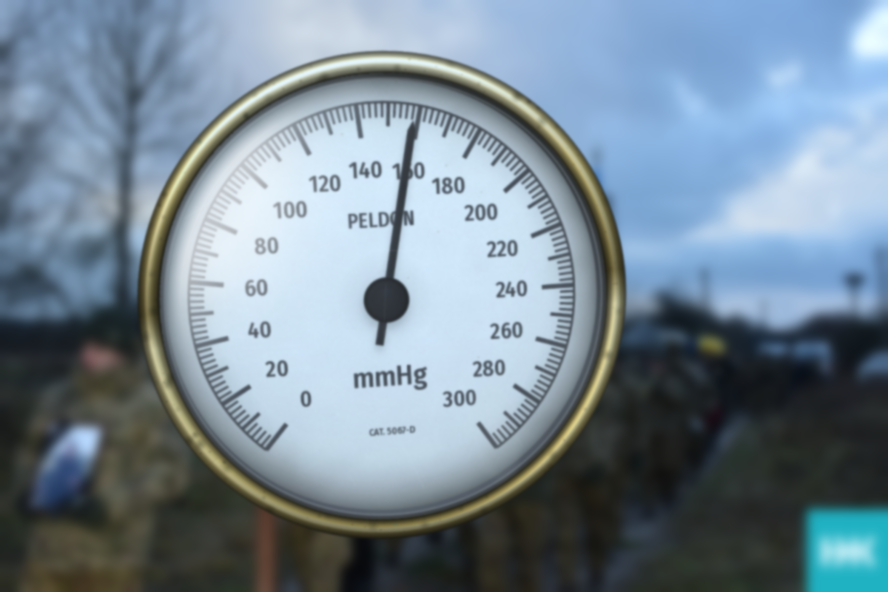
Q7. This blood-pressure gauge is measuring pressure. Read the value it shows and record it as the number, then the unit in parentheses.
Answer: 158 (mmHg)
